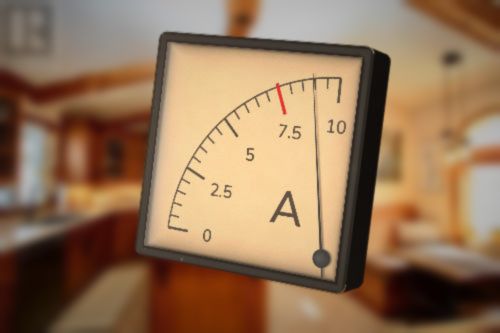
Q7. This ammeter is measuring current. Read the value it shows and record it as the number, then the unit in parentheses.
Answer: 9 (A)
